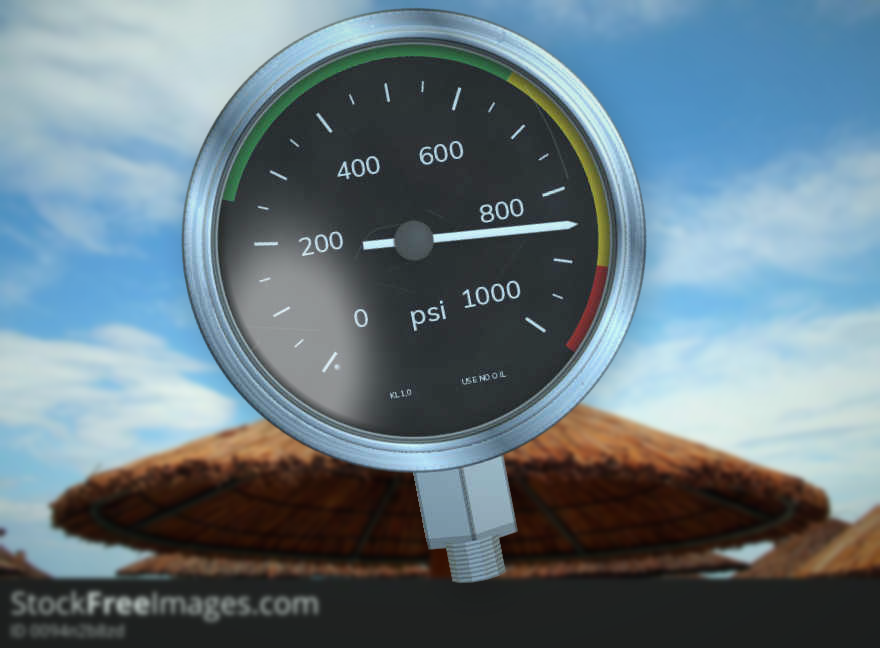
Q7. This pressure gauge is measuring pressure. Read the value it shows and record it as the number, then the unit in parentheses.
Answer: 850 (psi)
